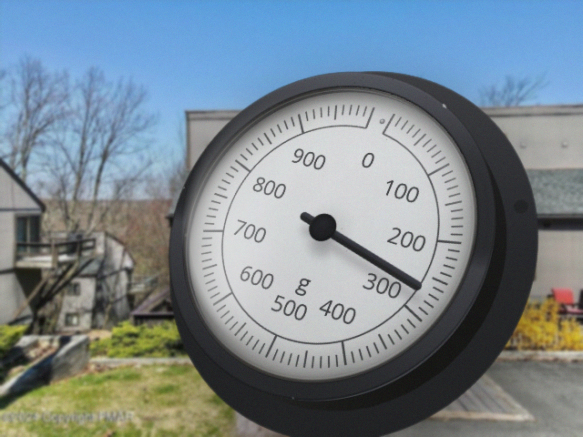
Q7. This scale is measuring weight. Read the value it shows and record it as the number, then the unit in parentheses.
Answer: 270 (g)
